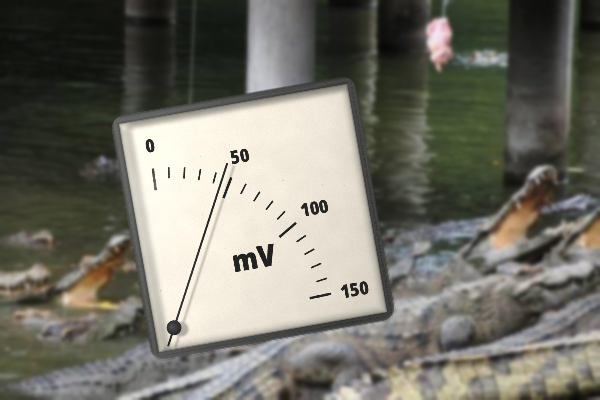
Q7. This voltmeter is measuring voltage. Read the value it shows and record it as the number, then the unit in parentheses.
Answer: 45 (mV)
